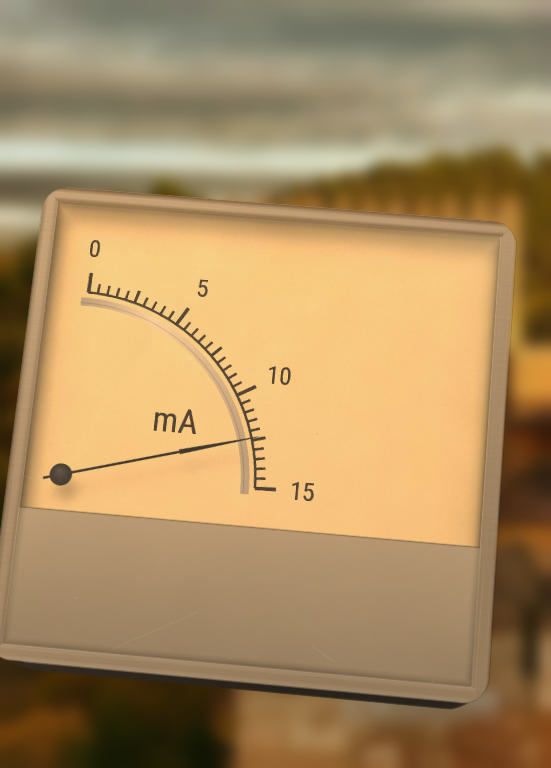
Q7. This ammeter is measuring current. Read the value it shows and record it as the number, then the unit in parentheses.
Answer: 12.5 (mA)
